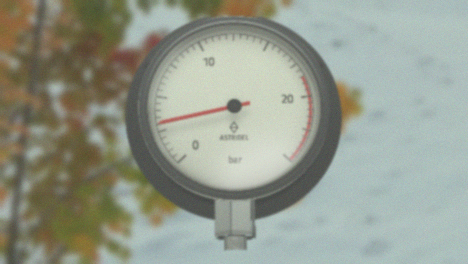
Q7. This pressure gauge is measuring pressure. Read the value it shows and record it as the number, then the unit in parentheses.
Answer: 3 (bar)
